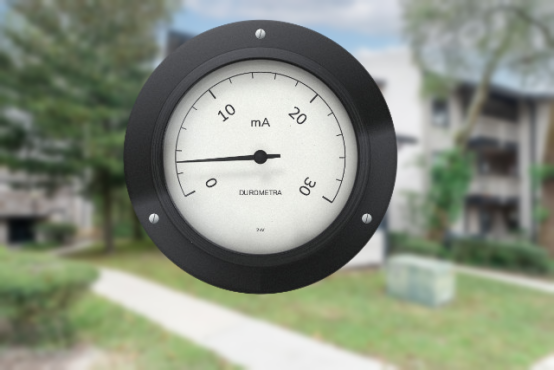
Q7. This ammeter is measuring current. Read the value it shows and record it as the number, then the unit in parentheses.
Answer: 3 (mA)
